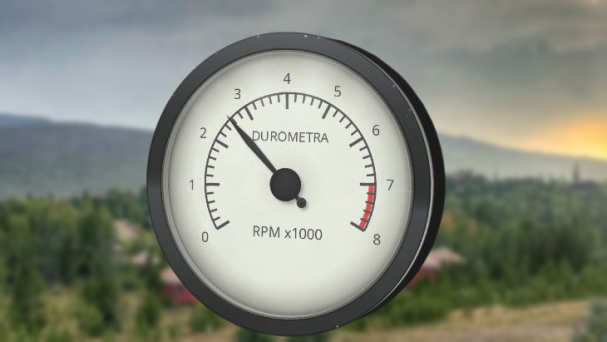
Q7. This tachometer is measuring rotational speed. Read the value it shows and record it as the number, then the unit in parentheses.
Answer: 2600 (rpm)
